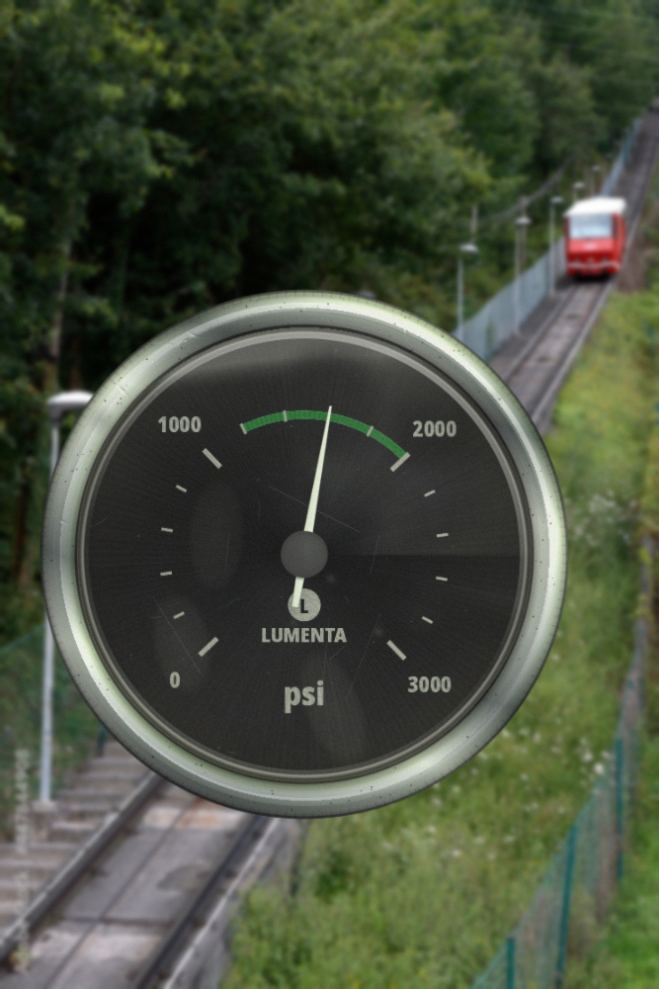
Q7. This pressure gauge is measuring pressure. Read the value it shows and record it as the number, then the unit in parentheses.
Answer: 1600 (psi)
